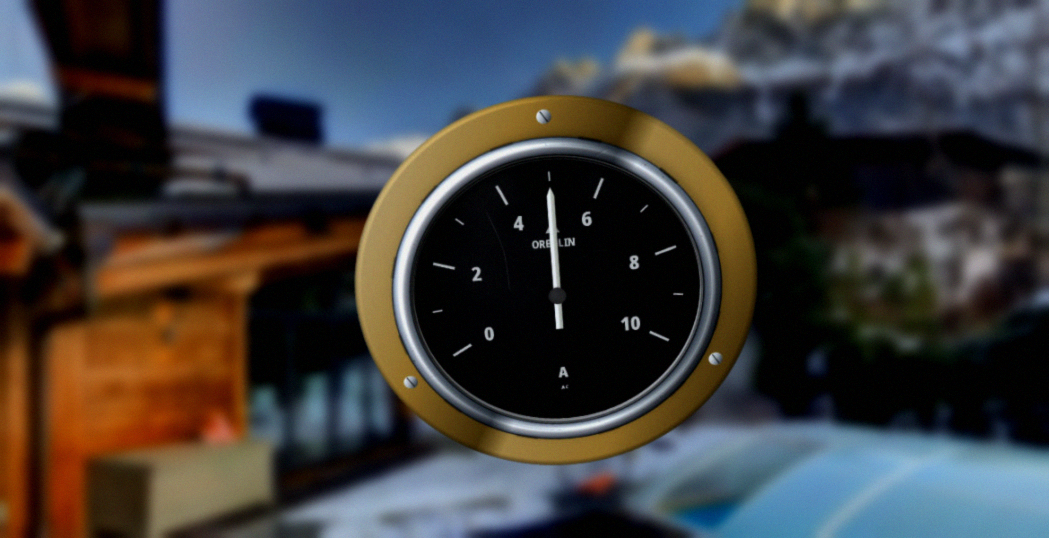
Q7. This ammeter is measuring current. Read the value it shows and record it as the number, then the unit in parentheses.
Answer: 5 (A)
